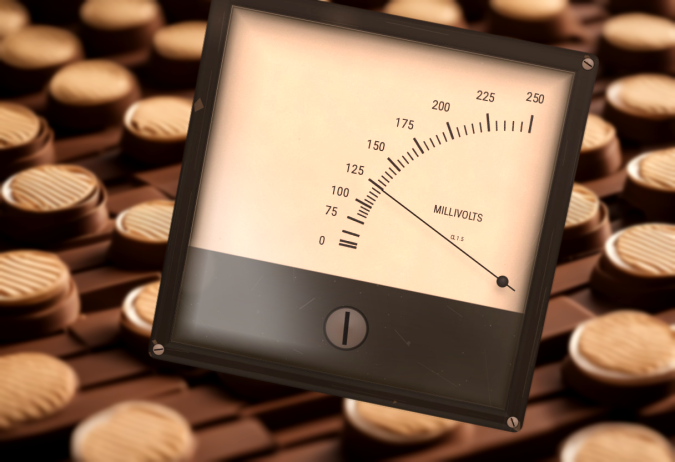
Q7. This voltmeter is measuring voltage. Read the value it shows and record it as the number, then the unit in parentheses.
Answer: 125 (mV)
